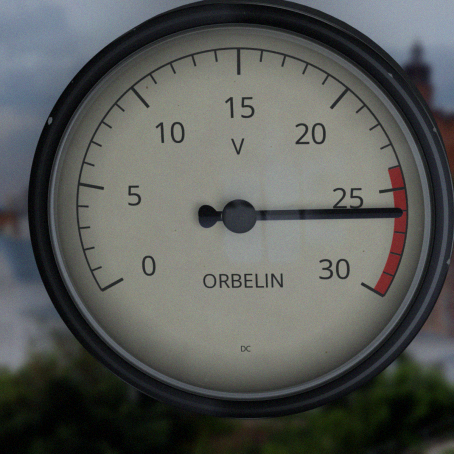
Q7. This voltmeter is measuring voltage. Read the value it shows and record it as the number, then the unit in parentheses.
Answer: 26 (V)
